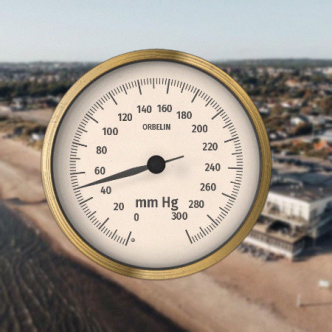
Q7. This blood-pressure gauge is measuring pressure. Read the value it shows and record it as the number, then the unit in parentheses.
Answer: 50 (mmHg)
